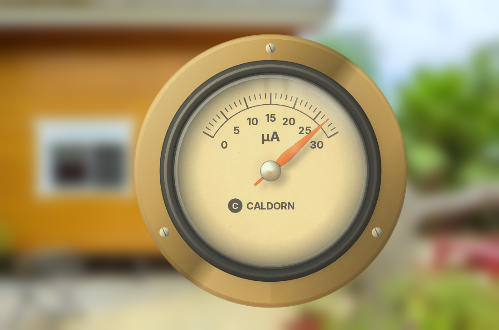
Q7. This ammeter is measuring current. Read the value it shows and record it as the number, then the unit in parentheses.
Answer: 27 (µA)
